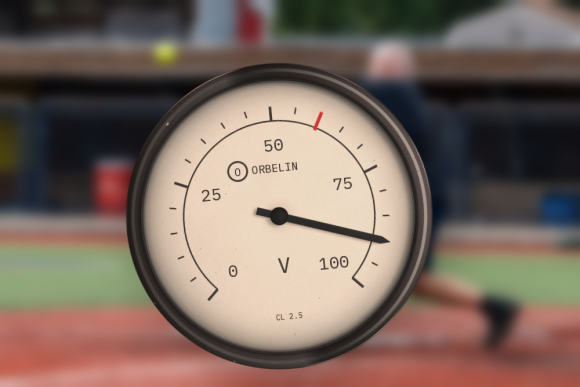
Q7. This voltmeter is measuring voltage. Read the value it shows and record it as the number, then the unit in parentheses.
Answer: 90 (V)
